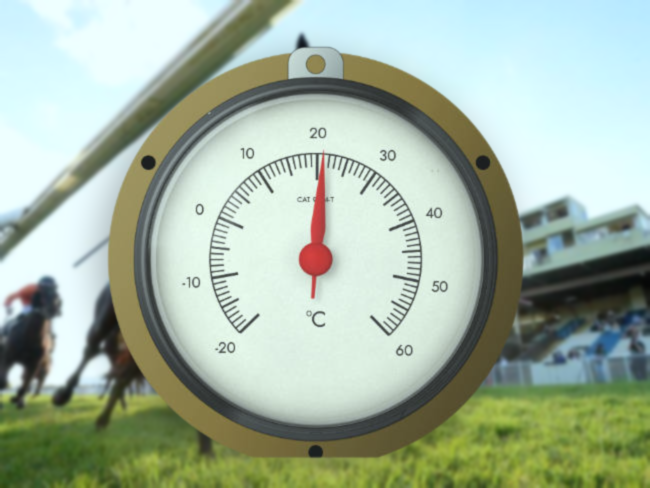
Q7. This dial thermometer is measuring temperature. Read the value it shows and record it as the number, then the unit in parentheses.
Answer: 21 (°C)
